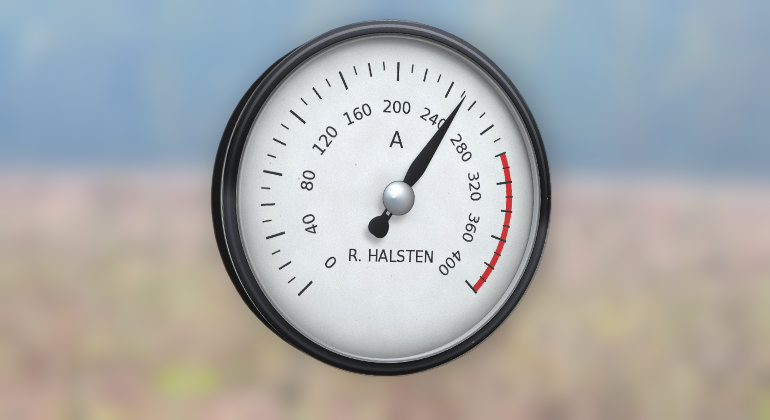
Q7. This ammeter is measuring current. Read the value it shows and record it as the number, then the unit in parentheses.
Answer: 250 (A)
